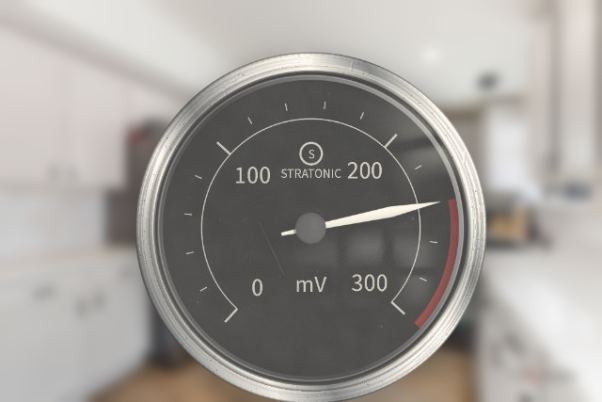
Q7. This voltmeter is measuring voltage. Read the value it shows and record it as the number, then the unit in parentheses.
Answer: 240 (mV)
